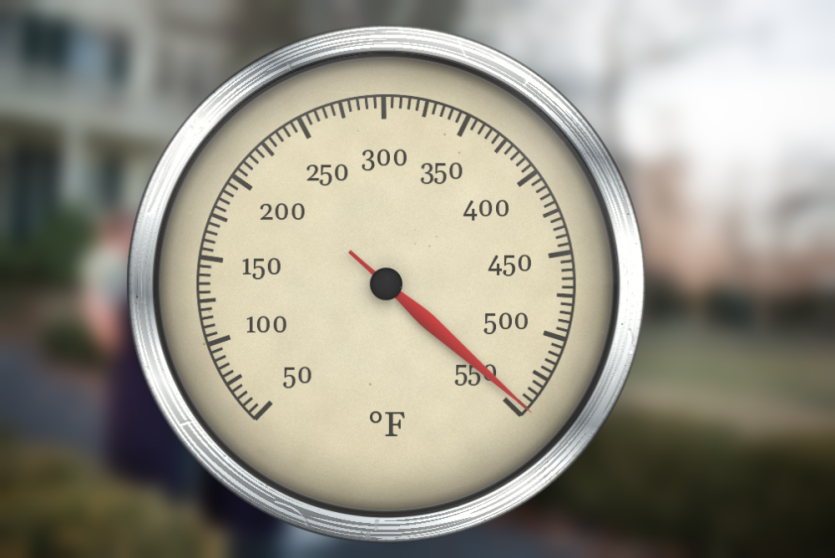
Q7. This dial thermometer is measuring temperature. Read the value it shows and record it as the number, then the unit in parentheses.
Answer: 545 (°F)
